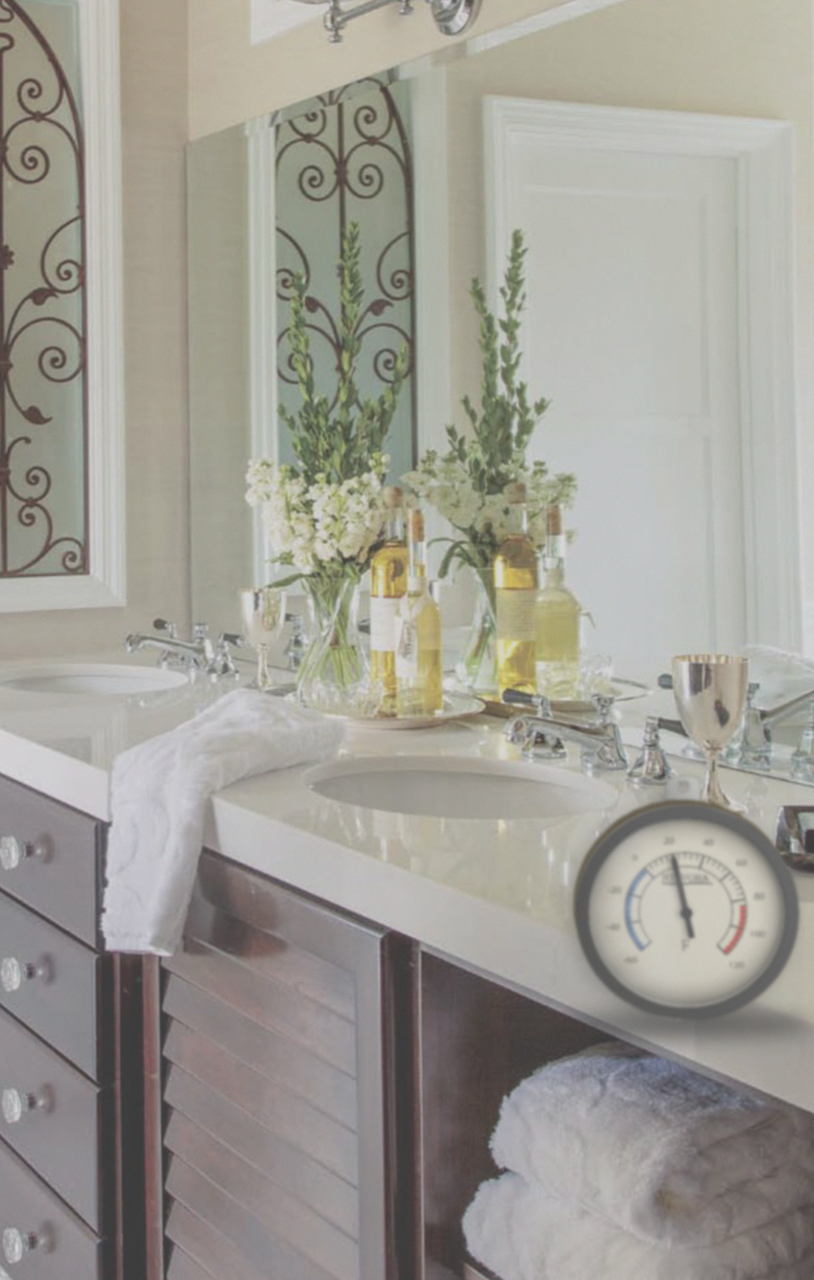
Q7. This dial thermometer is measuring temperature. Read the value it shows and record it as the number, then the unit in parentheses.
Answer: 20 (°F)
